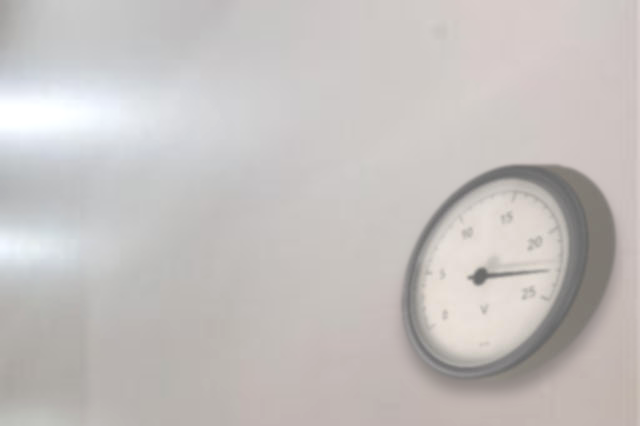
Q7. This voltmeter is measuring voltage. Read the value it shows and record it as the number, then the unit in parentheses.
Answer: 23 (V)
